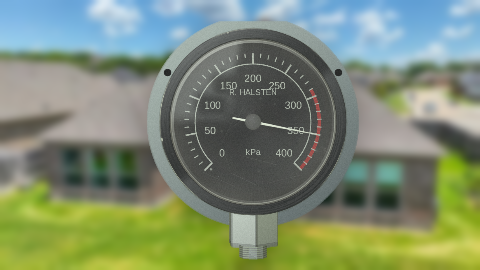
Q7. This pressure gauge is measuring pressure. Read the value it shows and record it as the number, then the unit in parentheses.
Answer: 350 (kPa)
